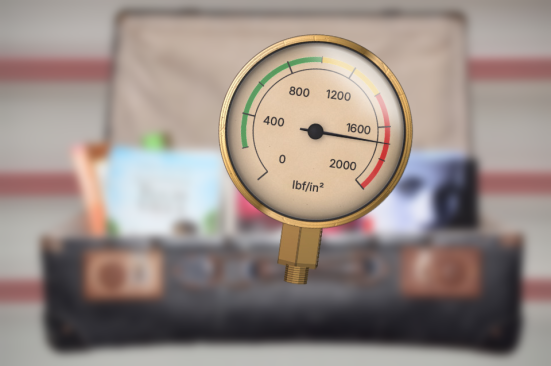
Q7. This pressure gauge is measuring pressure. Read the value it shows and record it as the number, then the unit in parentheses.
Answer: 1700 (psi)
